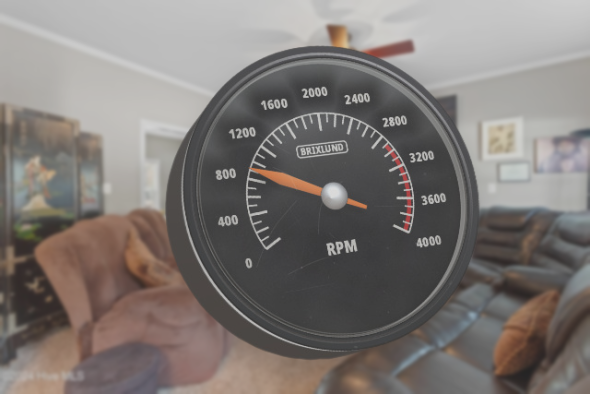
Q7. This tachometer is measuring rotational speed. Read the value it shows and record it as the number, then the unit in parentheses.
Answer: 900 (rpm)
